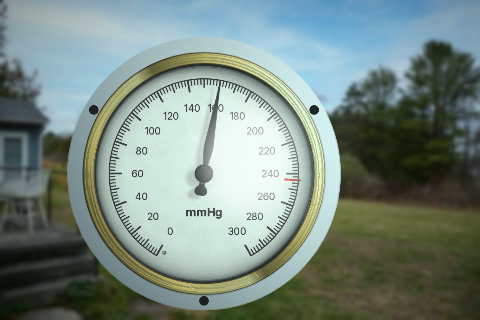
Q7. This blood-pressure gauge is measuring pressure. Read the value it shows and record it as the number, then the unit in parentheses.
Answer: 160 (mmHg)
